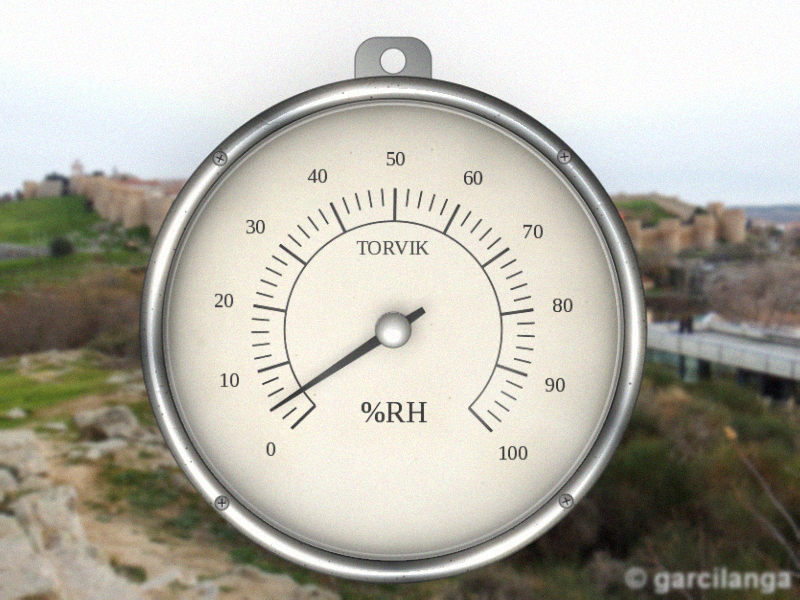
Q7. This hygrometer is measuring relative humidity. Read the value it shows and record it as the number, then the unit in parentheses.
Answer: 4 (%)
